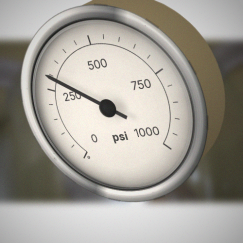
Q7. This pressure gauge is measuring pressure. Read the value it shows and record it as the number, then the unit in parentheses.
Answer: 300 (psi)
